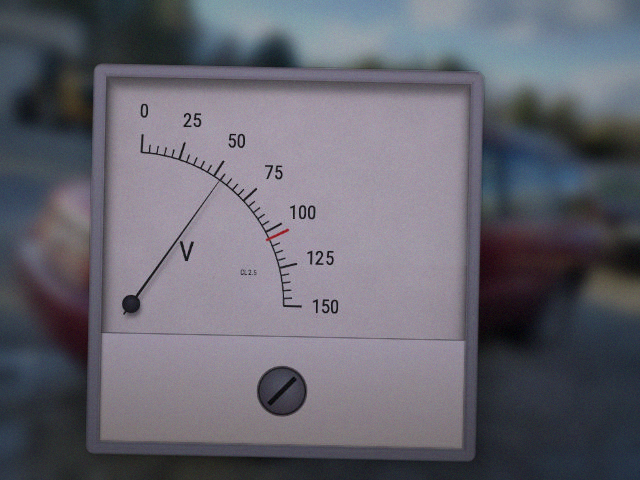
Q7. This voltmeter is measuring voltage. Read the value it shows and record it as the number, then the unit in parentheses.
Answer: 55 (V)
